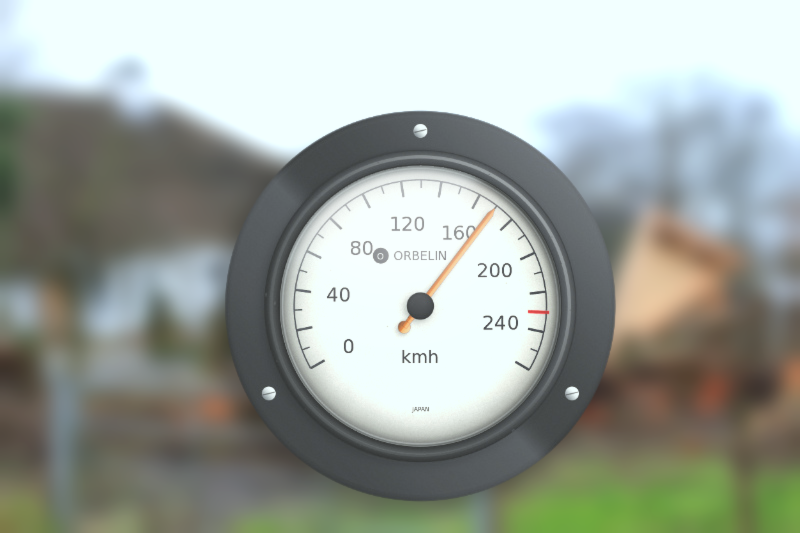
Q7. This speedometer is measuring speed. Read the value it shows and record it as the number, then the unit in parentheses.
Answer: 170 (km/h)
